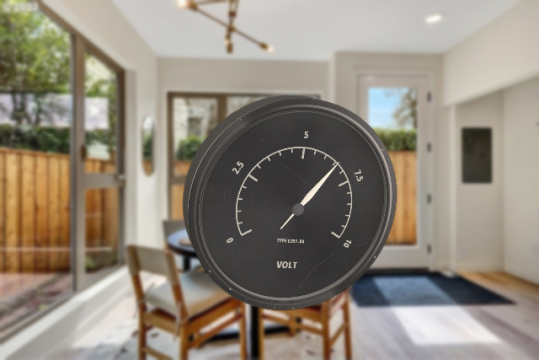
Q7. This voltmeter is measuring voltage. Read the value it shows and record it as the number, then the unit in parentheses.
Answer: 6.5 (V)
